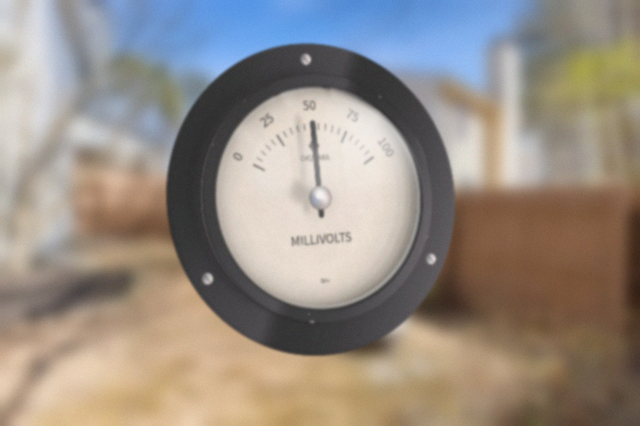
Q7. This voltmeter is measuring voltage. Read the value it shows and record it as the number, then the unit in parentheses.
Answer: 50 (mV)
